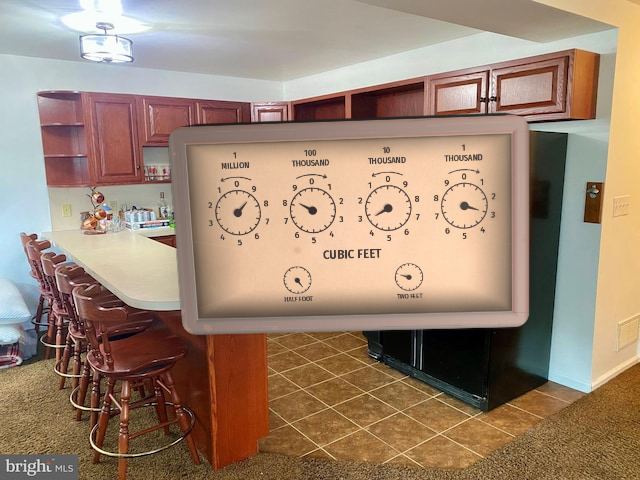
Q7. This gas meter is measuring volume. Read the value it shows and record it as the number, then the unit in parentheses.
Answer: 883300 (ft³)
